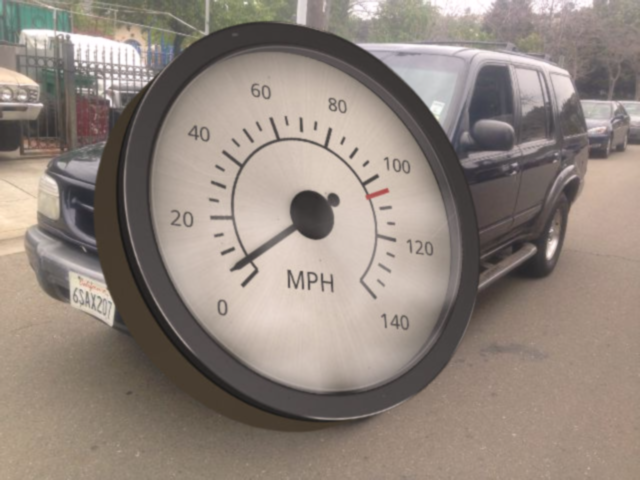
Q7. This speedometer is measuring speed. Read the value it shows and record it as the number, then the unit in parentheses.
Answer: 5 (mph)
